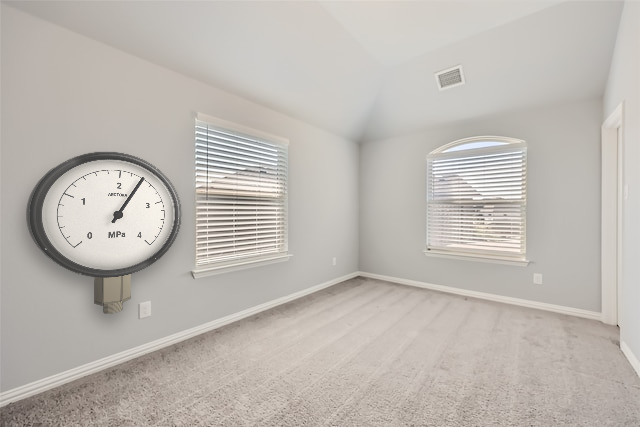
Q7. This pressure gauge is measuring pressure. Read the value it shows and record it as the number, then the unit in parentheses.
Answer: 2.4 (MPa)
